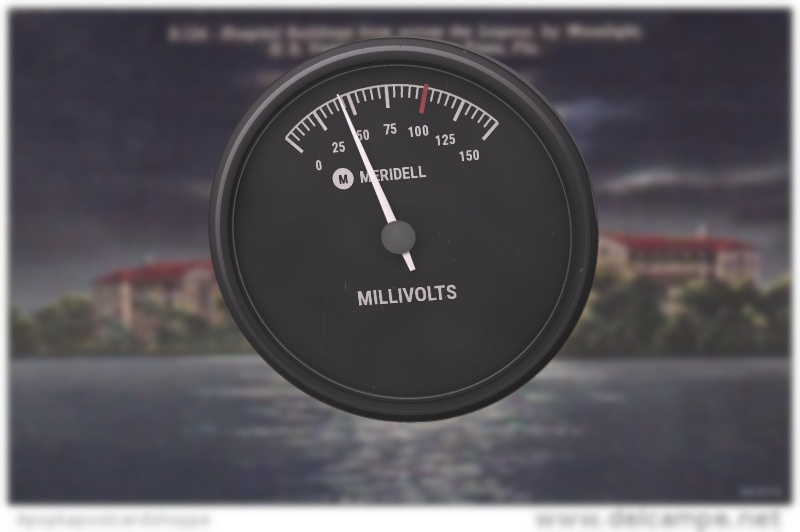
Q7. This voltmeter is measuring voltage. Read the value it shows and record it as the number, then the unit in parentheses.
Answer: 45 (mV)
